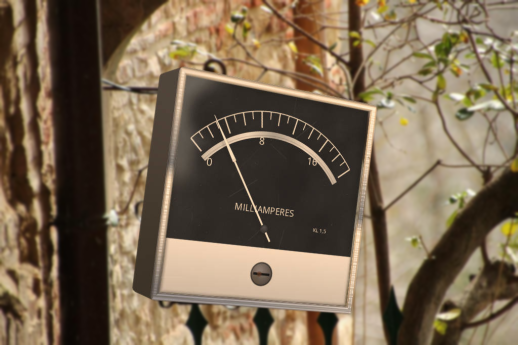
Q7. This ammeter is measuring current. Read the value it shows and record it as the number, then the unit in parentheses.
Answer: 3 (mA)
